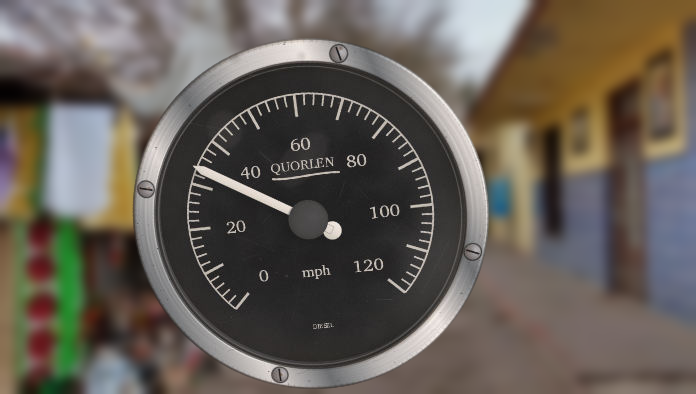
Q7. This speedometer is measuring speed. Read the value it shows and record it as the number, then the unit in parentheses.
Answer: 34 (mph)
